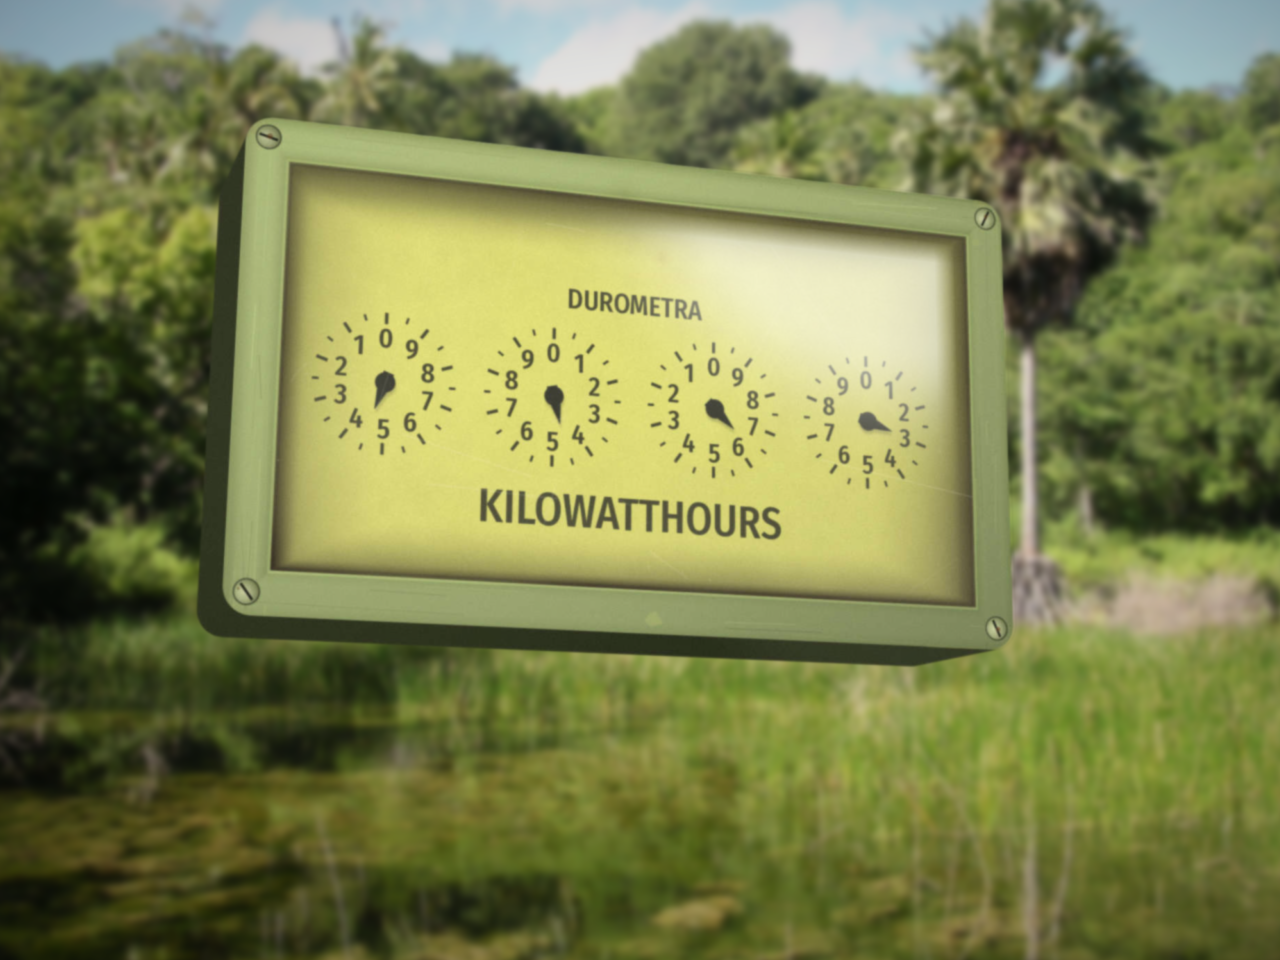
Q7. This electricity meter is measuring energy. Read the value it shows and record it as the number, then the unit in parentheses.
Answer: 4463 (kWh)
